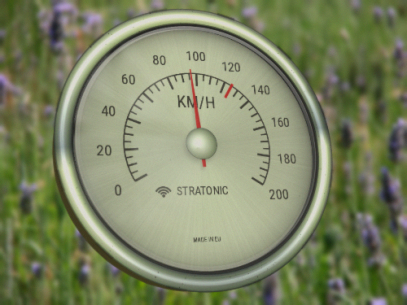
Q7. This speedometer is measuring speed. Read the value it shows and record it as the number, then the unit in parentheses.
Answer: 95 (km/h)
